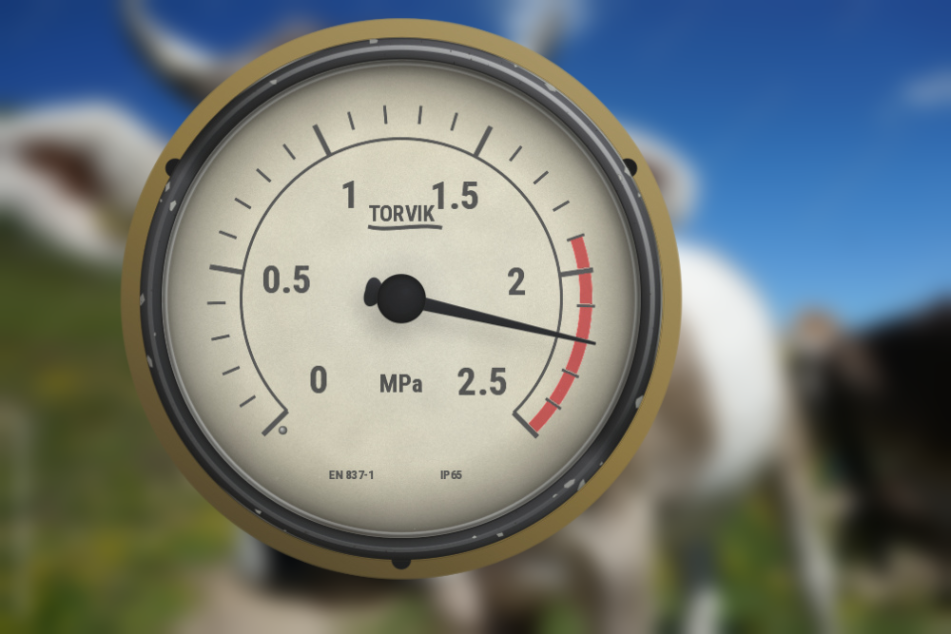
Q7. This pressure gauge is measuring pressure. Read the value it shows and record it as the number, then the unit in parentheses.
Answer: 2.2 (MPa)
